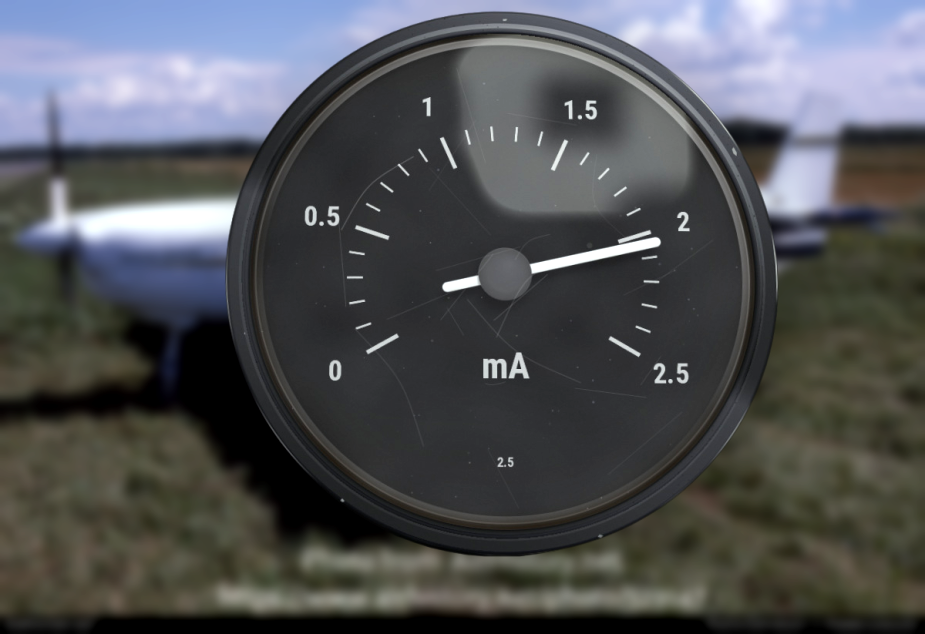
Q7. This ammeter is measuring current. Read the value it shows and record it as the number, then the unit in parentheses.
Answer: 2.05 (mA)
